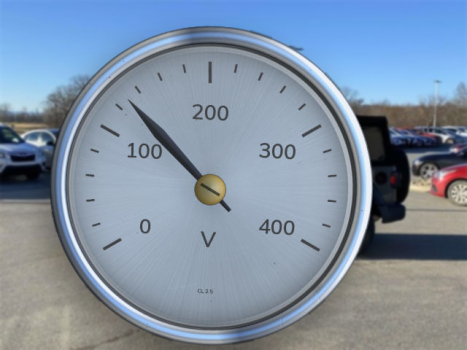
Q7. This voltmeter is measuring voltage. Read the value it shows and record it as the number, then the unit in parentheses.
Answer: 130 (V)
